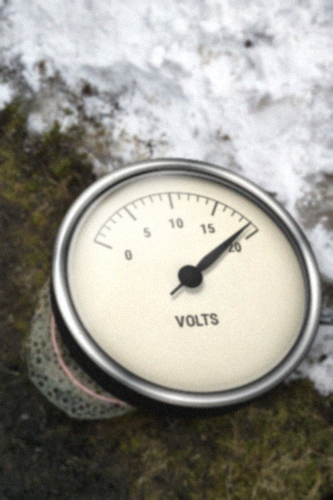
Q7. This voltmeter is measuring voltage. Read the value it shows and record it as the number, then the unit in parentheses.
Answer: 19 (V)
